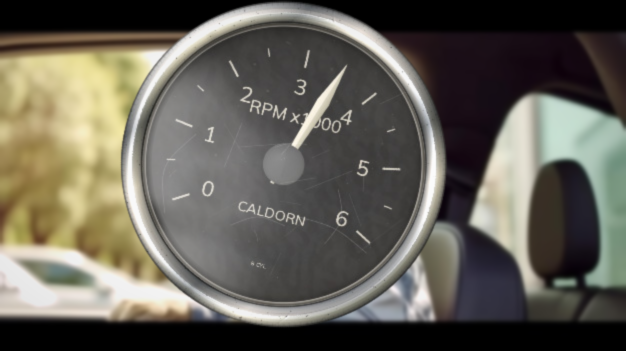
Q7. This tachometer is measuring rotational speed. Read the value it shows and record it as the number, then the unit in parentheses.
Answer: 3500 (rpm)
